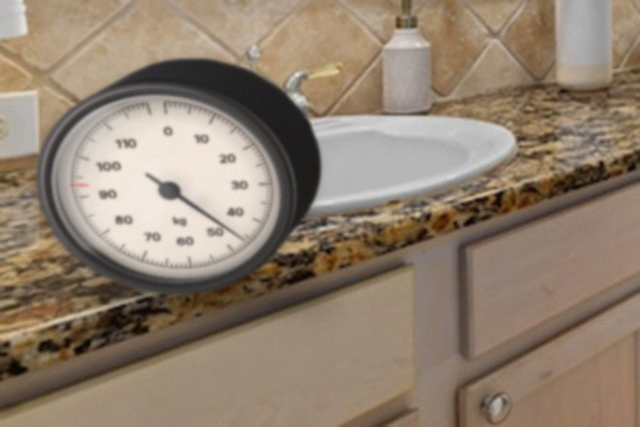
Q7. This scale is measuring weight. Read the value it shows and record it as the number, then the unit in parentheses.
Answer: 45 (kg)
